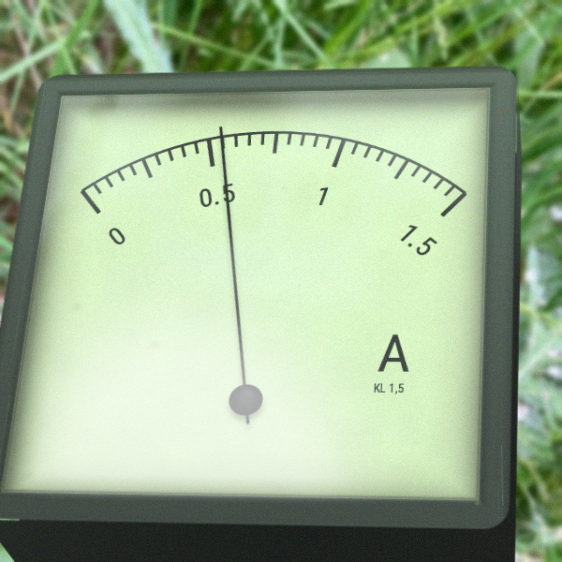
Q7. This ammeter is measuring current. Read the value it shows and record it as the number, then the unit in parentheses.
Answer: 0.55 (A)
